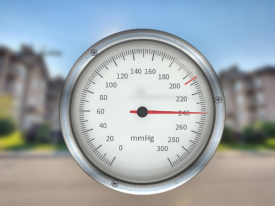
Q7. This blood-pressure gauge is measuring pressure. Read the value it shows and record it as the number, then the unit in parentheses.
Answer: 240 (mmHg)
